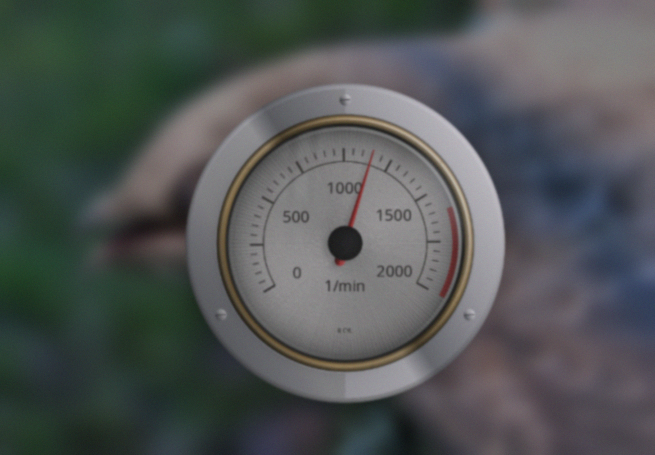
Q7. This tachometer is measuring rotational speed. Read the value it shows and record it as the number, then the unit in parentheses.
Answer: 1150 (rpm)
